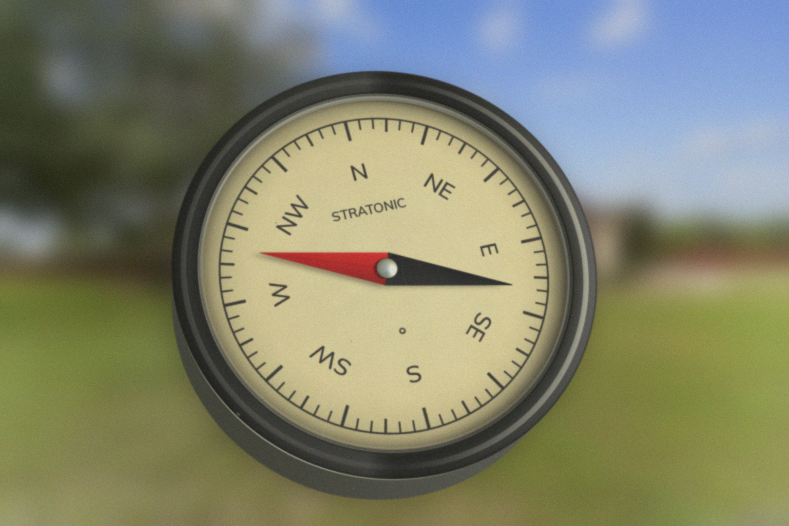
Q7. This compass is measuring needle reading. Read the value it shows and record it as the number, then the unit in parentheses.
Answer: 290 (°)
